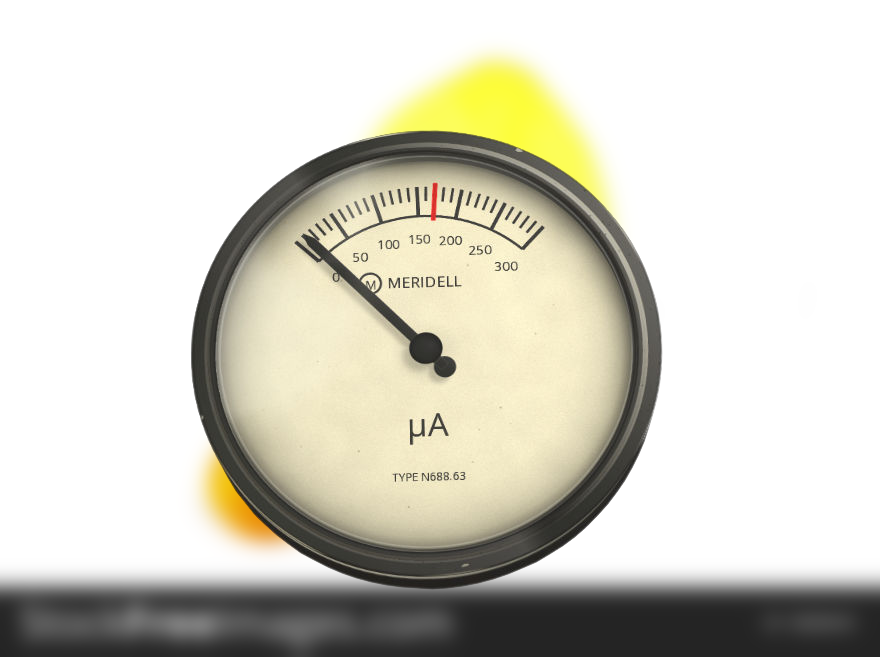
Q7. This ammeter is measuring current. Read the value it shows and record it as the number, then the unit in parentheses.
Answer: 10 (µA)
